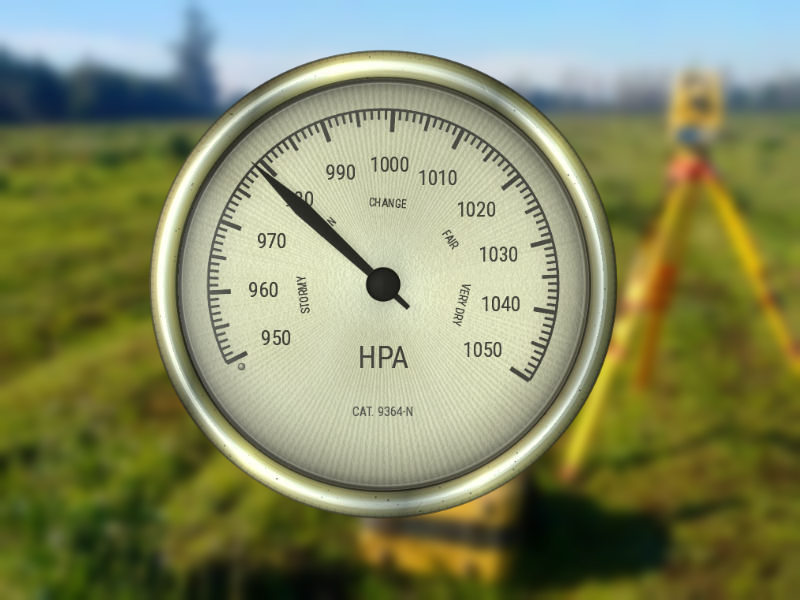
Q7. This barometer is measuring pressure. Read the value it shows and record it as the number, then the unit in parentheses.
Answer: 979 (hPa)
